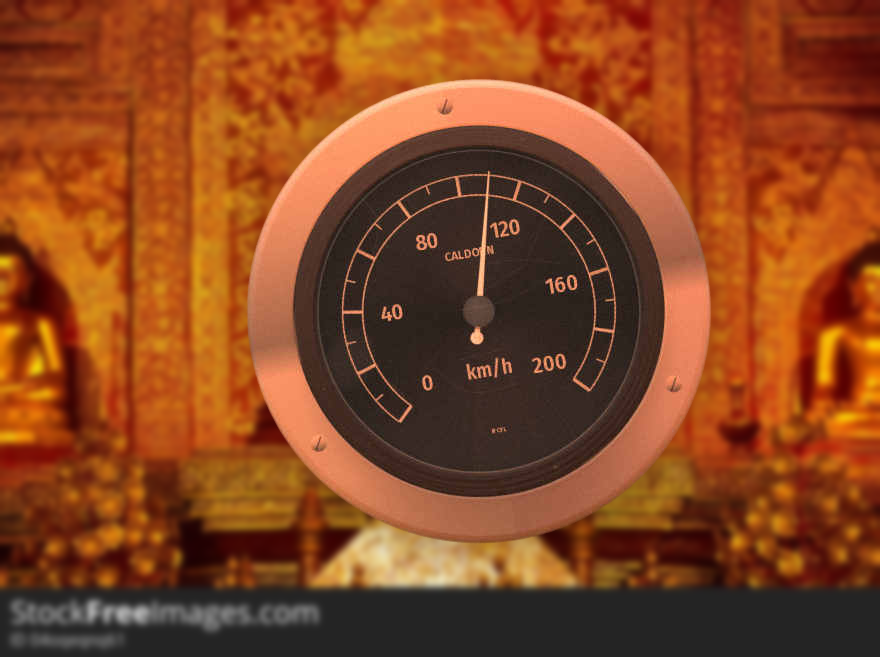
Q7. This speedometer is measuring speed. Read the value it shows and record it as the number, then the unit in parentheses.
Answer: 110 (km/h)
